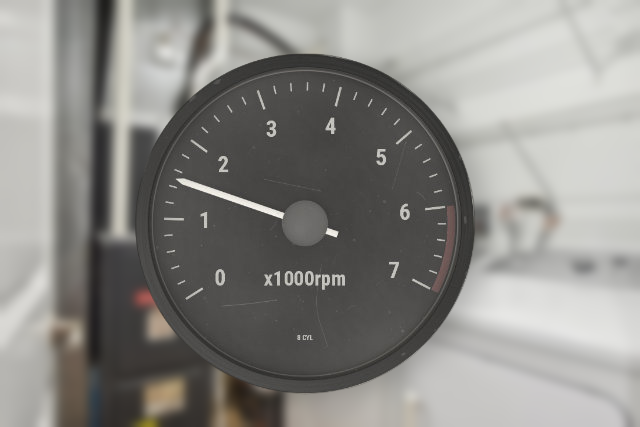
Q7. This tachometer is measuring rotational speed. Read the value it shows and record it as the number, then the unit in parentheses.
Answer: 1500 (rpm)
